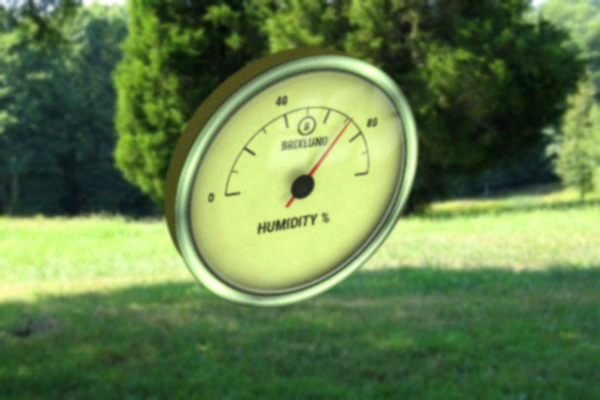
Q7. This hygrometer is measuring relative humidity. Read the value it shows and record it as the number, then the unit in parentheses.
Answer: 70 (%)
